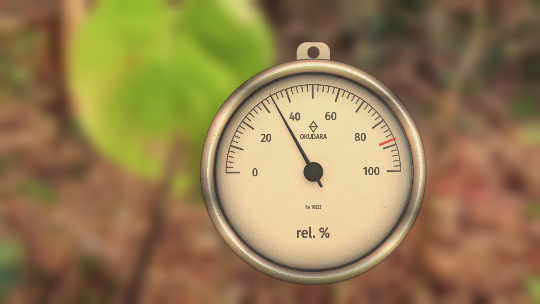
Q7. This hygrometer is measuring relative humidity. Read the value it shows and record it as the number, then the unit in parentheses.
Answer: 34 (%)
